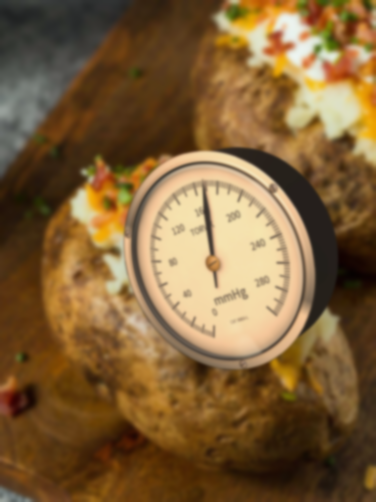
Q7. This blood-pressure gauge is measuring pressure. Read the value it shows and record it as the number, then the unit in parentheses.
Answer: 170 (mmHg)
